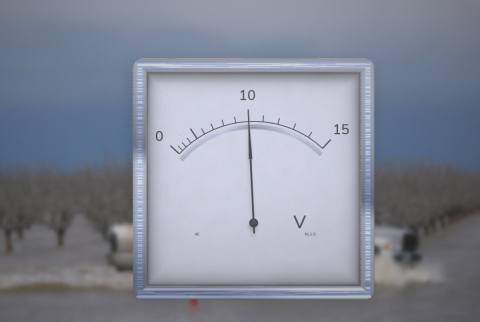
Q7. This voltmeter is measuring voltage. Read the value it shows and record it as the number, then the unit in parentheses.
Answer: 10 (V)
